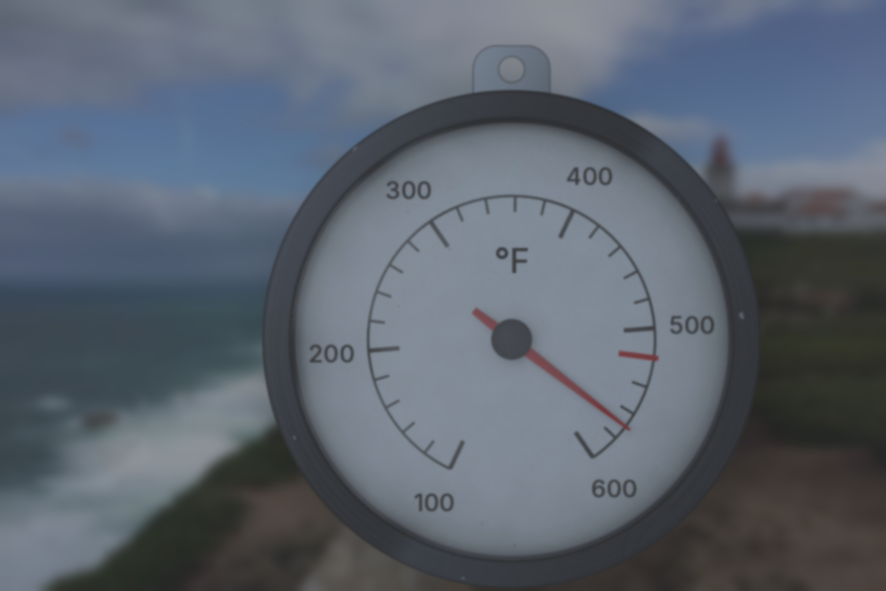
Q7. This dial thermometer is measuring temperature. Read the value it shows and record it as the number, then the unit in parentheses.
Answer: 570 (°F)
